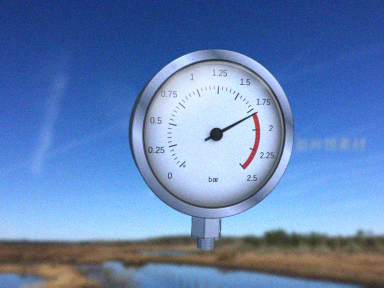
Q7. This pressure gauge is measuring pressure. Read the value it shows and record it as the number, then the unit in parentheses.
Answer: 1.8 (bar)
